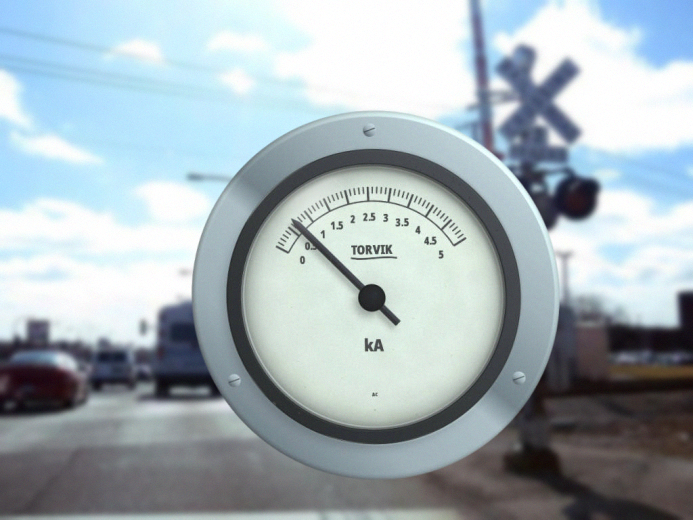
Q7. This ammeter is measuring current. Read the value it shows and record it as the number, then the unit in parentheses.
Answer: 0.7 (kA)
